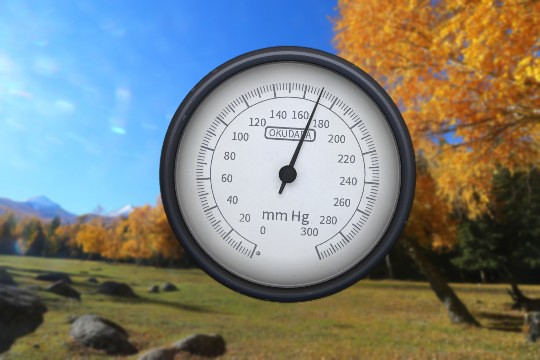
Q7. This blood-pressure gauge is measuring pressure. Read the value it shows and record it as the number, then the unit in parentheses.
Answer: 170 (mmHg)
